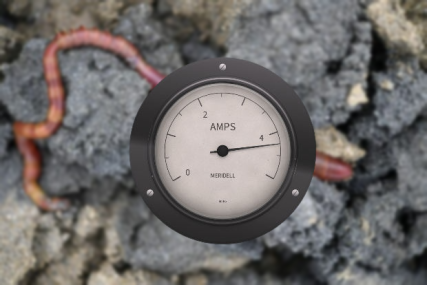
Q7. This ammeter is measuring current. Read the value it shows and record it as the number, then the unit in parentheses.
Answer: 4.25 (A)
